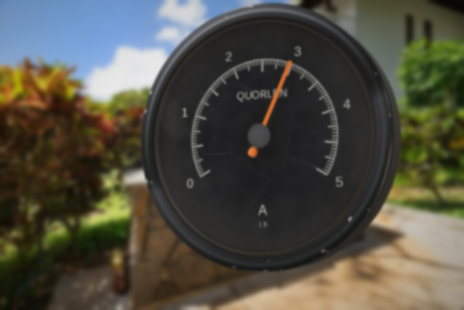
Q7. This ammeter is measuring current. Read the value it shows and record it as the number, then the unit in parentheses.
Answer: 3 (A)
